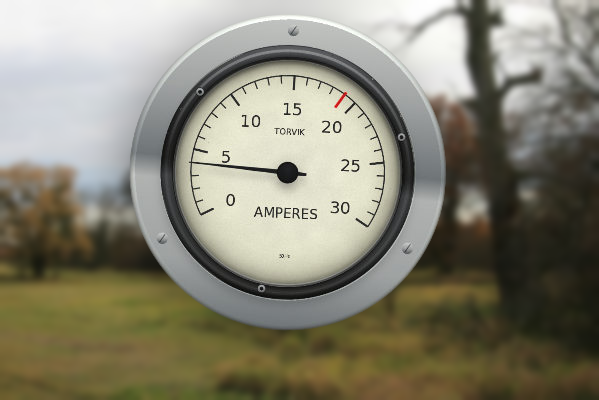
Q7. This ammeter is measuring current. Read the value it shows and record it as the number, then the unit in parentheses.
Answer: 4 (A)
